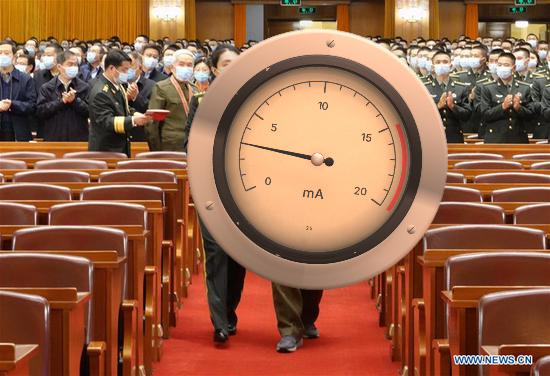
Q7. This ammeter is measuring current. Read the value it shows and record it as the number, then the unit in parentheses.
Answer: 3 (mA)
